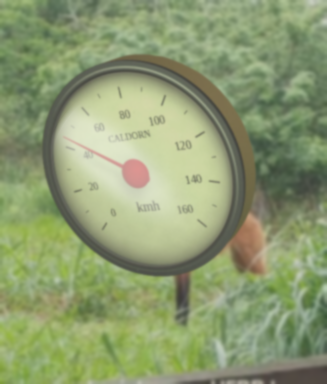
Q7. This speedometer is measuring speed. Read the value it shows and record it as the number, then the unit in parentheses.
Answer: 45 (km/h)
